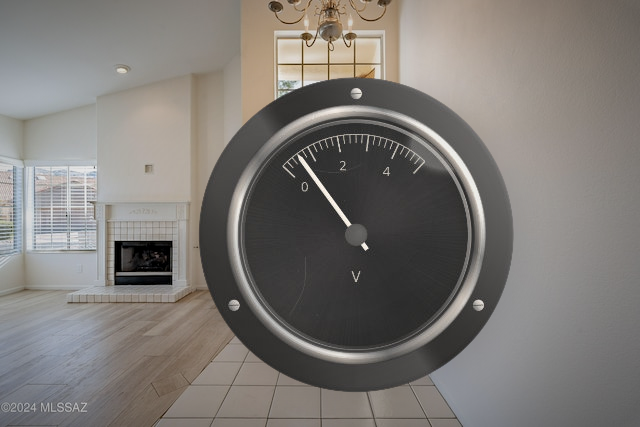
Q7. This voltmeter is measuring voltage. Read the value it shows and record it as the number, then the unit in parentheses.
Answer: 0.6 (V)
